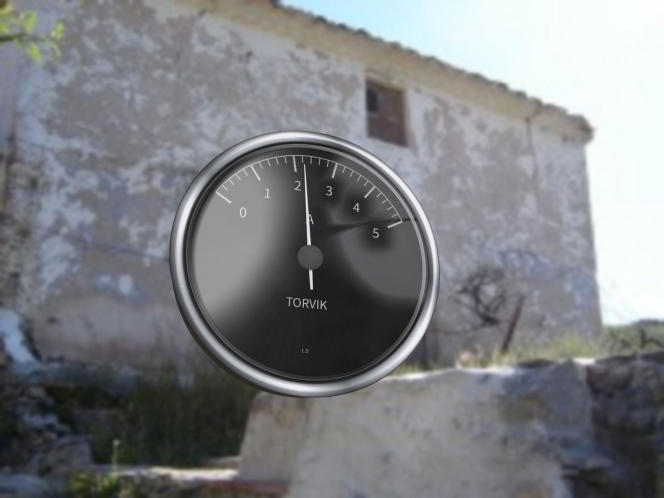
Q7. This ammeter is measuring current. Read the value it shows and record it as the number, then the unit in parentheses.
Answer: 2.2 (A)
